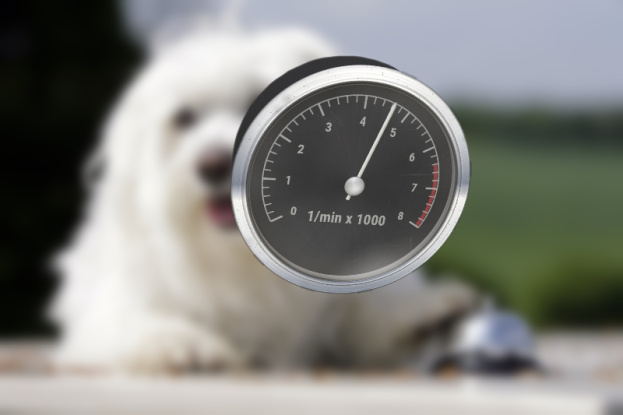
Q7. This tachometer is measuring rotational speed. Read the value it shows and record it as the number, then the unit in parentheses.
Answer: 4600 (rpm)
